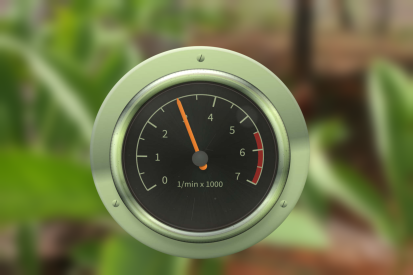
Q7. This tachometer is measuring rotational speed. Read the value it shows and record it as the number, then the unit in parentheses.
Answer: 3000 (rpm)
